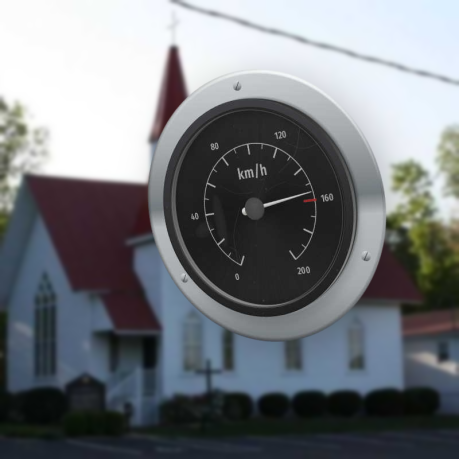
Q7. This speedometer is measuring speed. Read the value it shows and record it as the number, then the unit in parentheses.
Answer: 155 (km/h)
